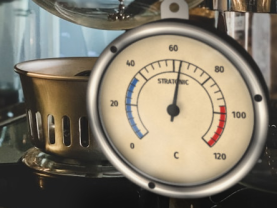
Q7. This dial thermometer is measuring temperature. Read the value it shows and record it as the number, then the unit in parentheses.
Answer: 64 (°C)
